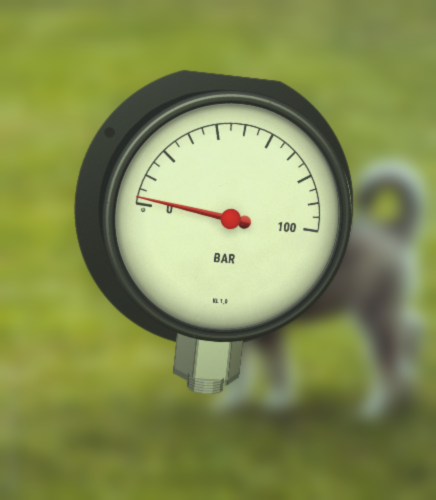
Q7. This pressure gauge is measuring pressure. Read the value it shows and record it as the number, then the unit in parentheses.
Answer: 2.5 (bar)
